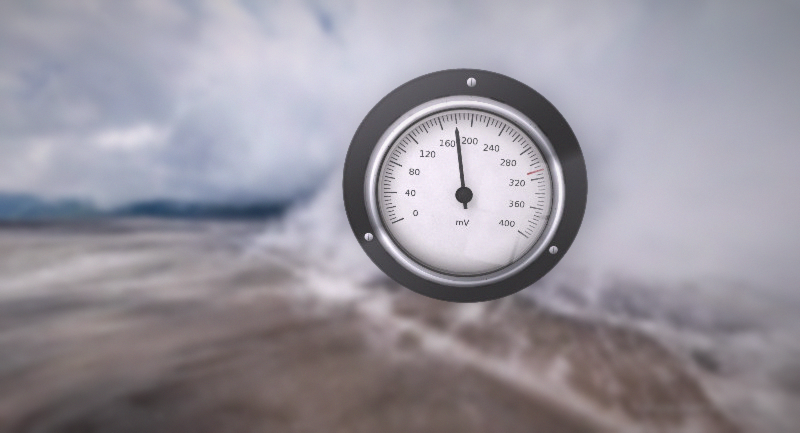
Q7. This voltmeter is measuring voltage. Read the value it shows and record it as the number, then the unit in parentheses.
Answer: 180 (mV)
